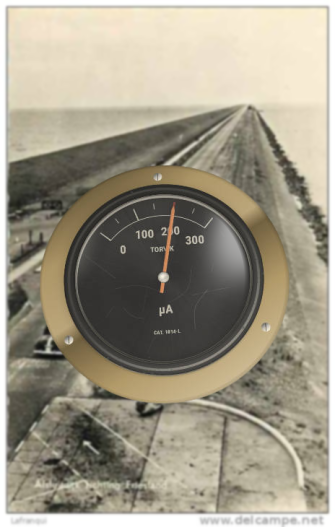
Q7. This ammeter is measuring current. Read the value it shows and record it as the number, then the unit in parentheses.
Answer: 200 (µA)
